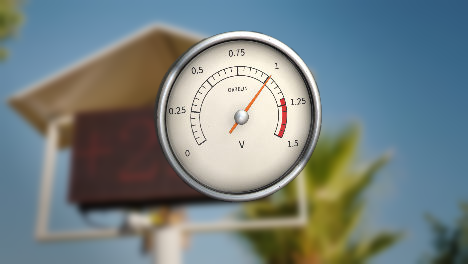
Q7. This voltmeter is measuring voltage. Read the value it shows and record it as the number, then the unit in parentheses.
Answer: 1 (V)
